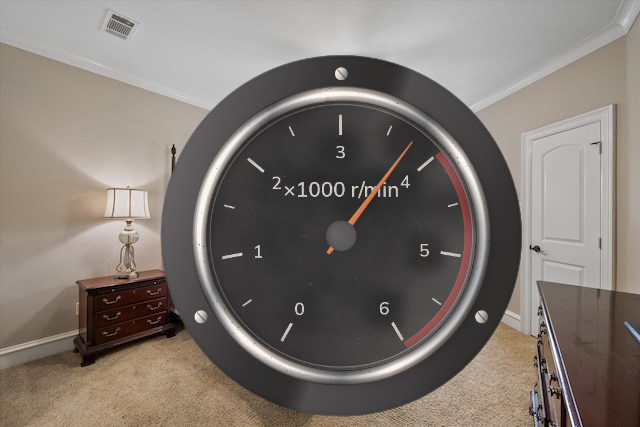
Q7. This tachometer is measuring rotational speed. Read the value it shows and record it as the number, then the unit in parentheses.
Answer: 3750 (rpm)
